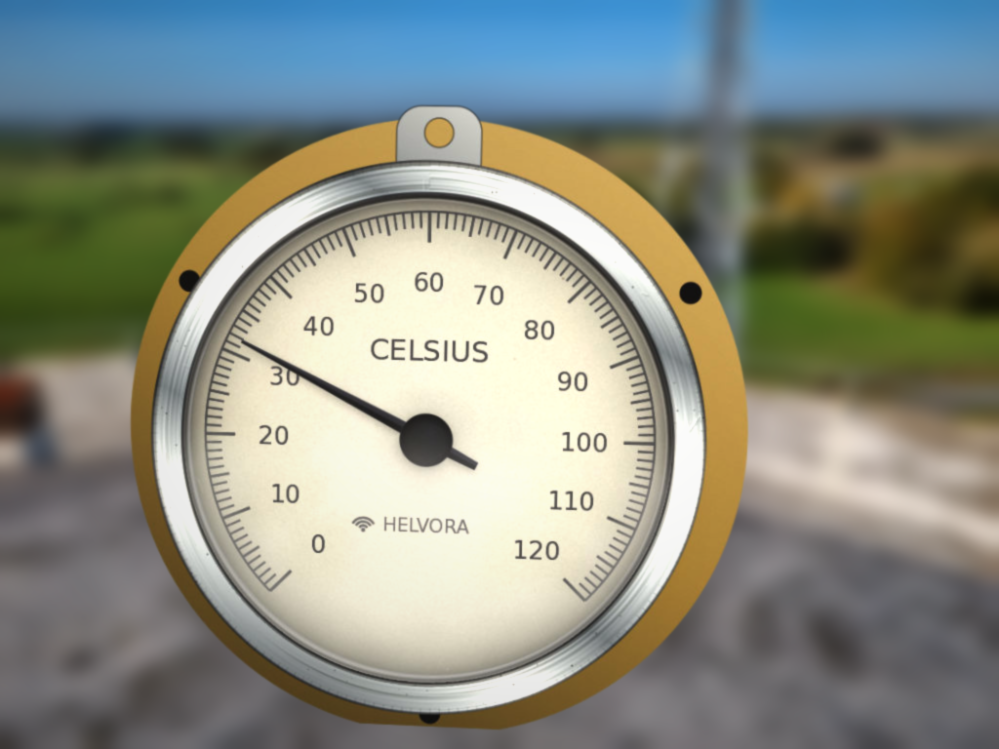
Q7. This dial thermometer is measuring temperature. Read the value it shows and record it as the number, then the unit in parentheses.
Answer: 32 (°C)
